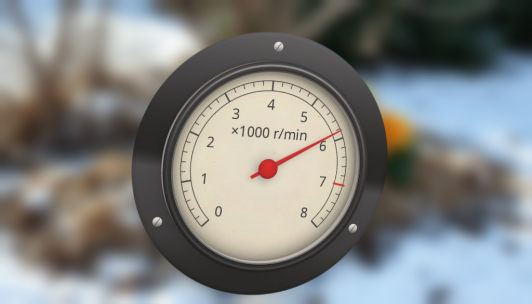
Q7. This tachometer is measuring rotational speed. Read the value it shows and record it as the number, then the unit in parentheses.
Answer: 5800 (rpm)
